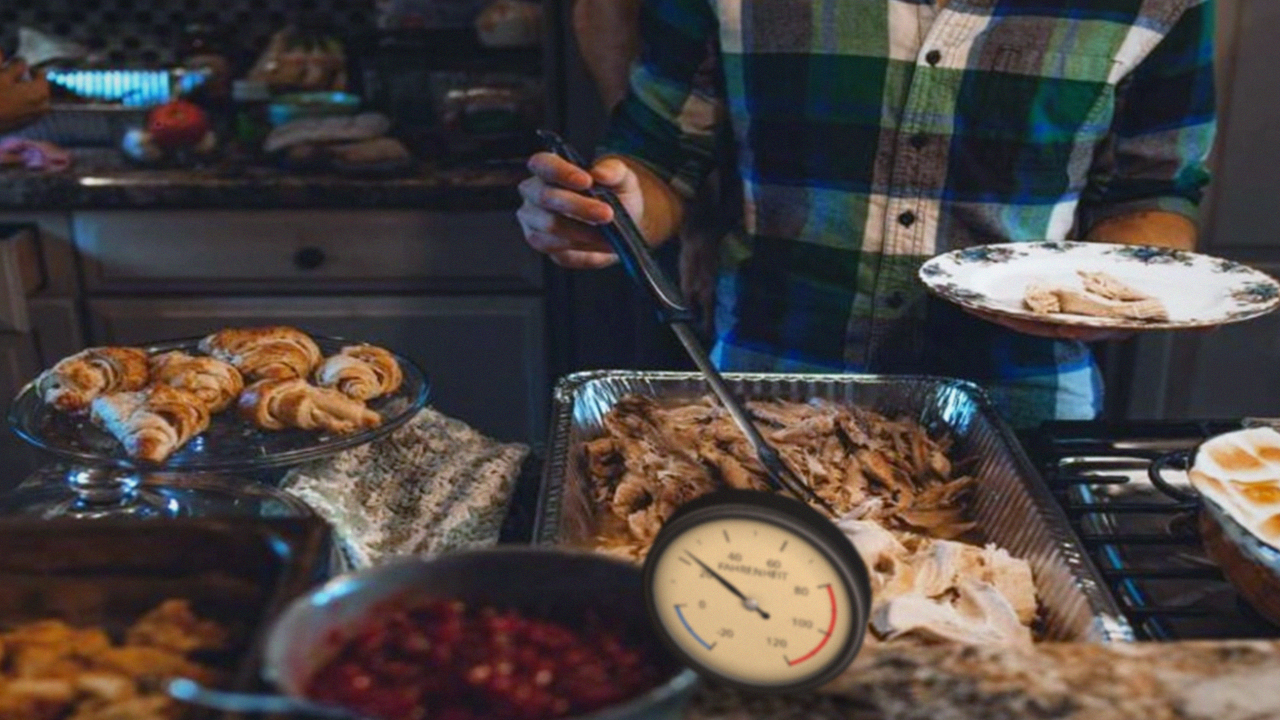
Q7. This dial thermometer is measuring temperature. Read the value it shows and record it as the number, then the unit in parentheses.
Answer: 25 (°F)
